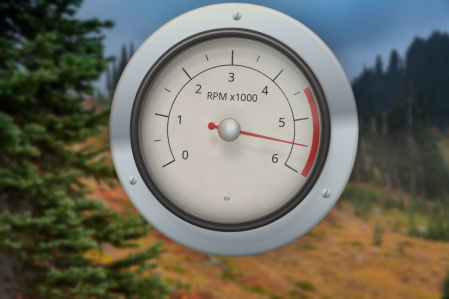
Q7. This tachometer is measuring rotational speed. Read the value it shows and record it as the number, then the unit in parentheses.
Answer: 5500 (rpm)
